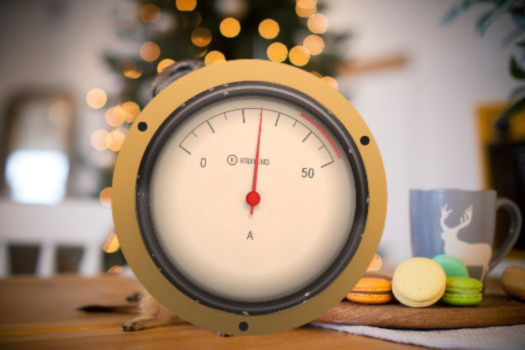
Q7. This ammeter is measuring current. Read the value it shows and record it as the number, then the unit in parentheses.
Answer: 25 (A)
